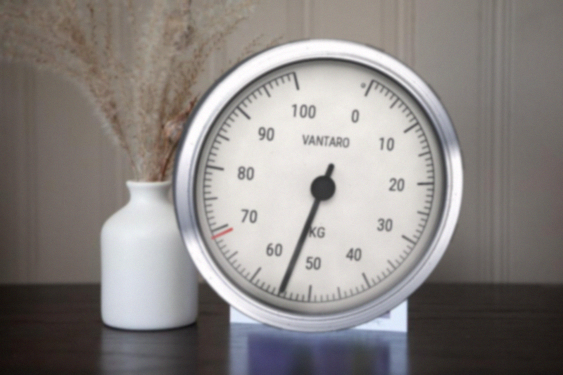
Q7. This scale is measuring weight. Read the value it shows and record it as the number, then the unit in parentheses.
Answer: 55 (kg)
